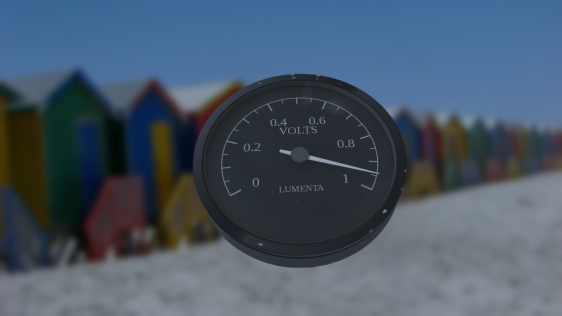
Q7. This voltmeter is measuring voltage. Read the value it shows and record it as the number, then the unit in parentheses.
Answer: 0.95 (V)
